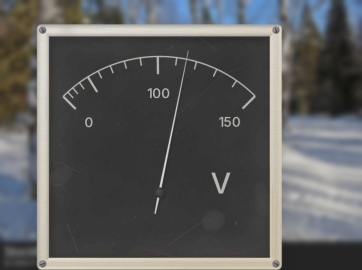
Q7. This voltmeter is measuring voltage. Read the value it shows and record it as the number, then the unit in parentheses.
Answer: 115 (V)
